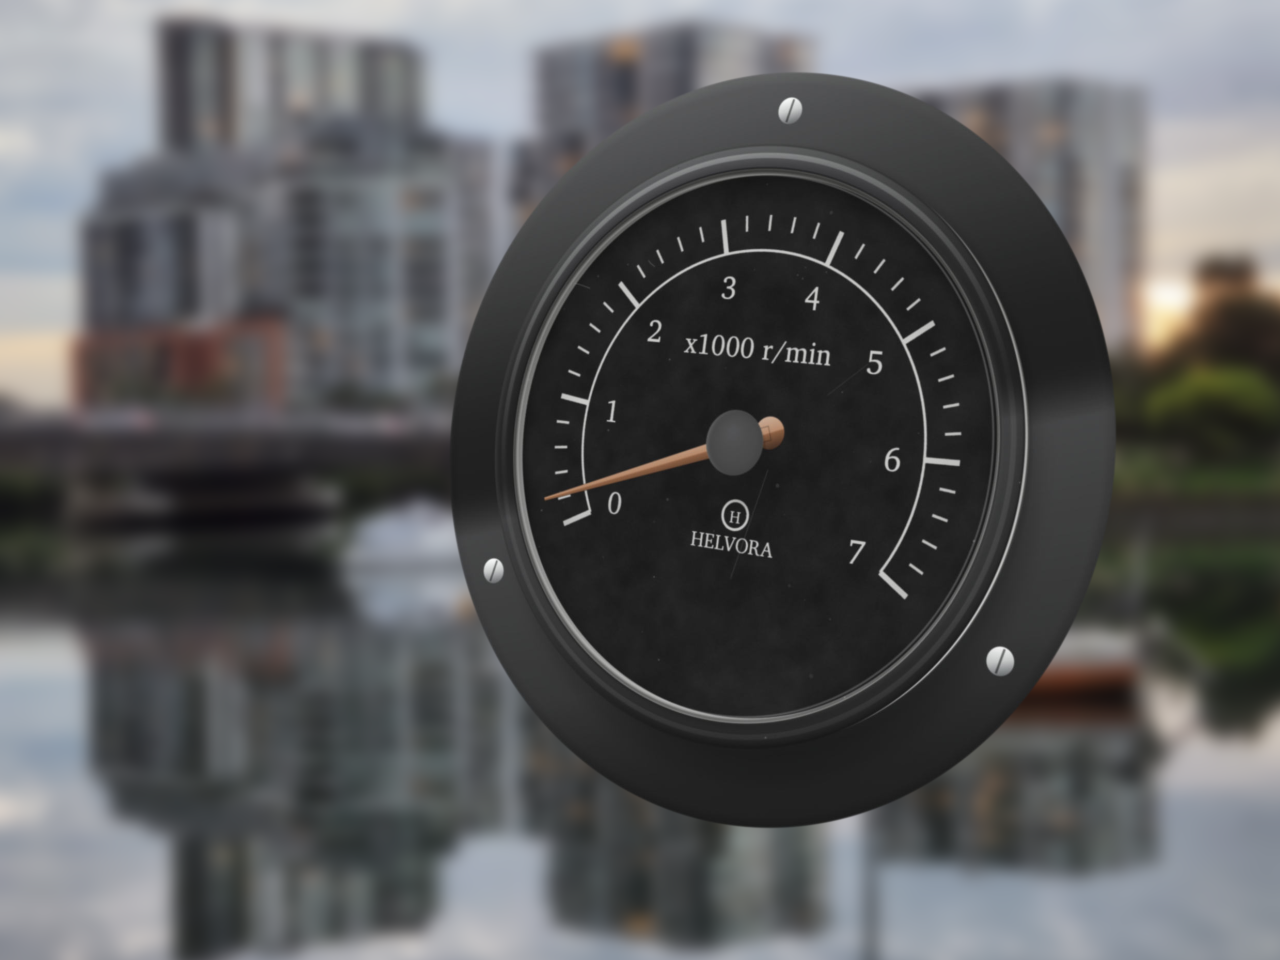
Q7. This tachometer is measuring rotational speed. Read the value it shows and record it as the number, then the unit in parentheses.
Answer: 200 (rpm)
